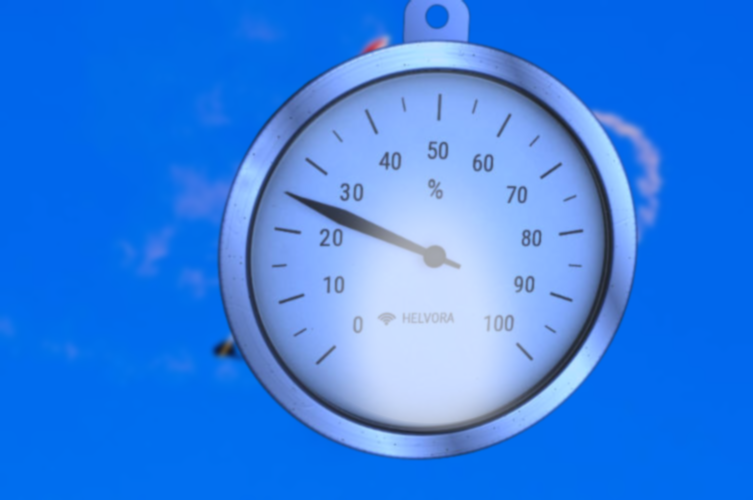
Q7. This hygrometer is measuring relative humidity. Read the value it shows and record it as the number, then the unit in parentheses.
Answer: 25 (%)
